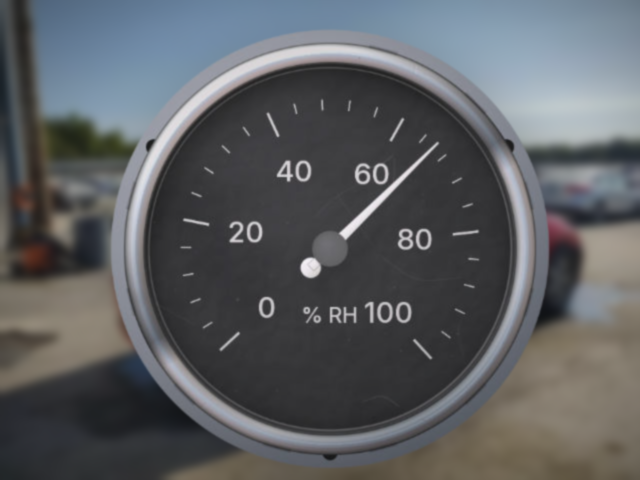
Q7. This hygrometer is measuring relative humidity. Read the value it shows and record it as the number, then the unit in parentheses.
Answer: 66 (%)
